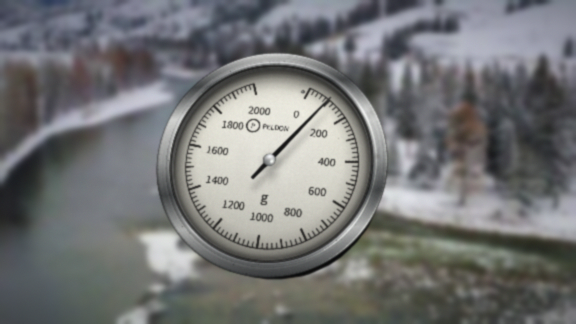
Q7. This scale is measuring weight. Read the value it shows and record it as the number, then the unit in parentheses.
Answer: 100 (g)
